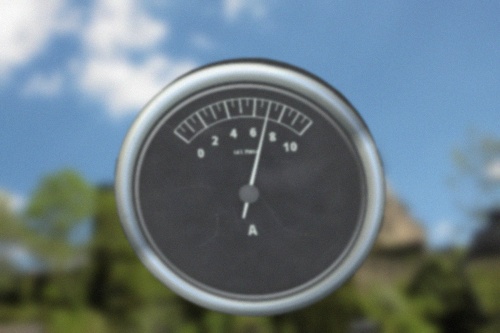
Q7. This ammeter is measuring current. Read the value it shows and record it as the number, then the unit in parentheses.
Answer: 7 (A)
